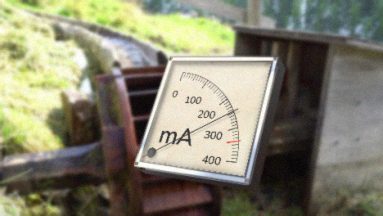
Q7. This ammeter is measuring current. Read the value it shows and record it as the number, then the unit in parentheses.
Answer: 250 (mA)
